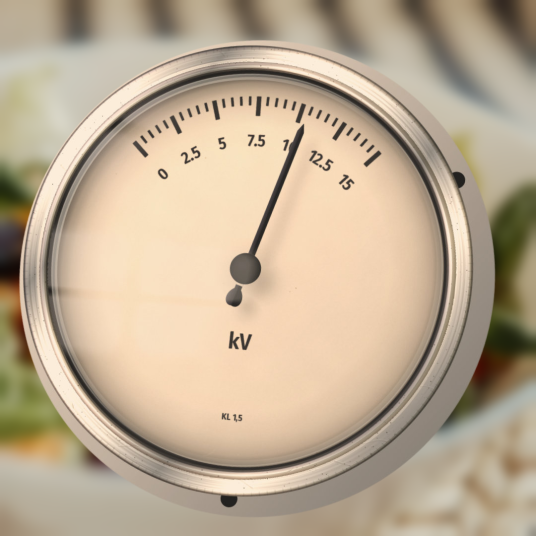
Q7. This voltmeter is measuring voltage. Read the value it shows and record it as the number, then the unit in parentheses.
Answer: 10.5 (kV)
